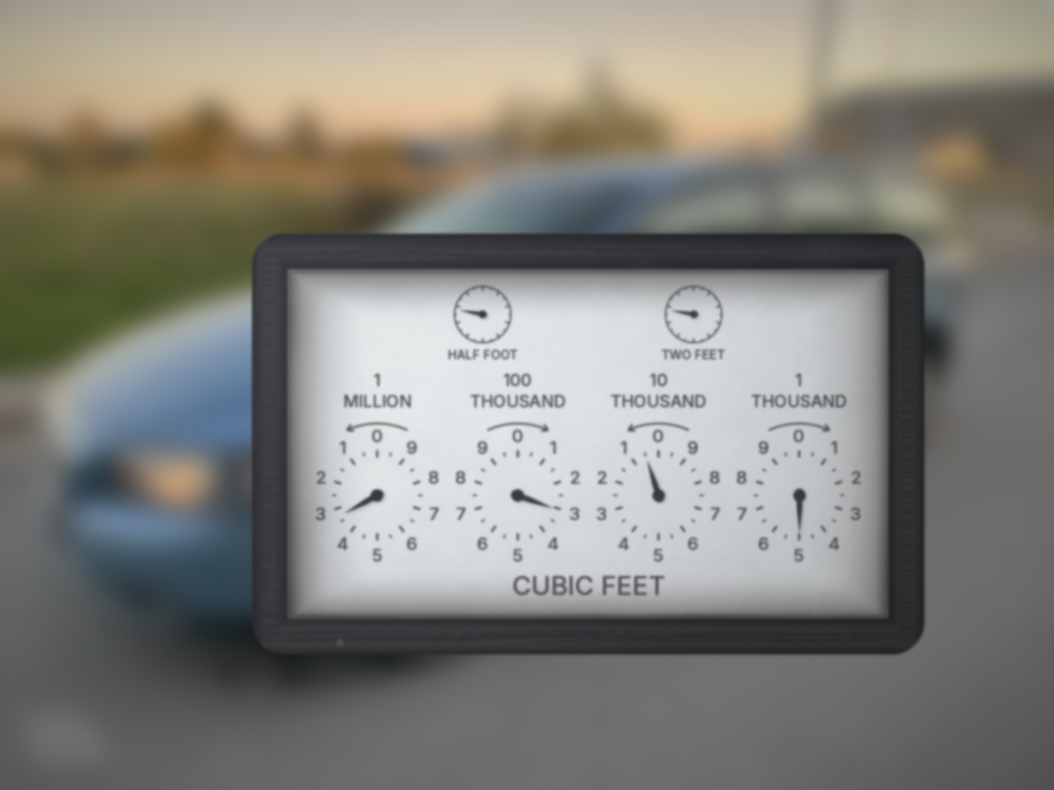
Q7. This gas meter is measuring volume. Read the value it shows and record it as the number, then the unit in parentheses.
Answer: 330500 (ft³)
